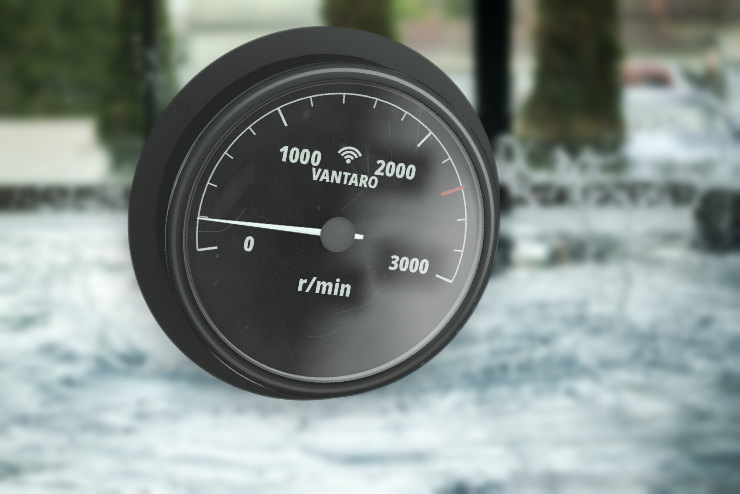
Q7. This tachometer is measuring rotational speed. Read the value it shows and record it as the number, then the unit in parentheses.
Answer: 200 (rpm)
